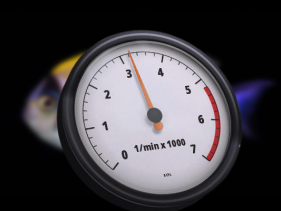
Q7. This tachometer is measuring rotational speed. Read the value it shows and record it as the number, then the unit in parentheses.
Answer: 3200 (rpm)
